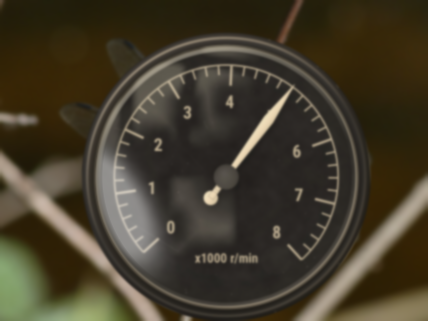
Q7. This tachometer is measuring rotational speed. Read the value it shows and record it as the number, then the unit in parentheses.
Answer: 5000 (rpm)
